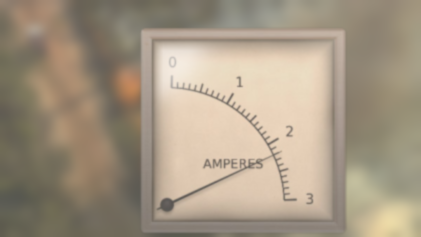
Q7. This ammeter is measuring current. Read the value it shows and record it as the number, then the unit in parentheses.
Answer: 2.2 (A)
